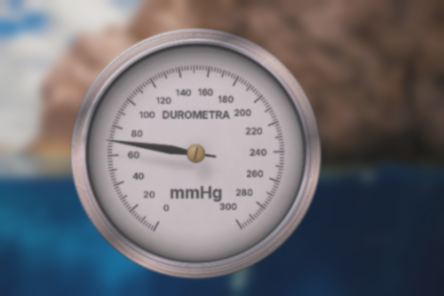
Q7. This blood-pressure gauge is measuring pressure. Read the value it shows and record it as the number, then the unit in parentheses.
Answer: 70 (mmHg)
